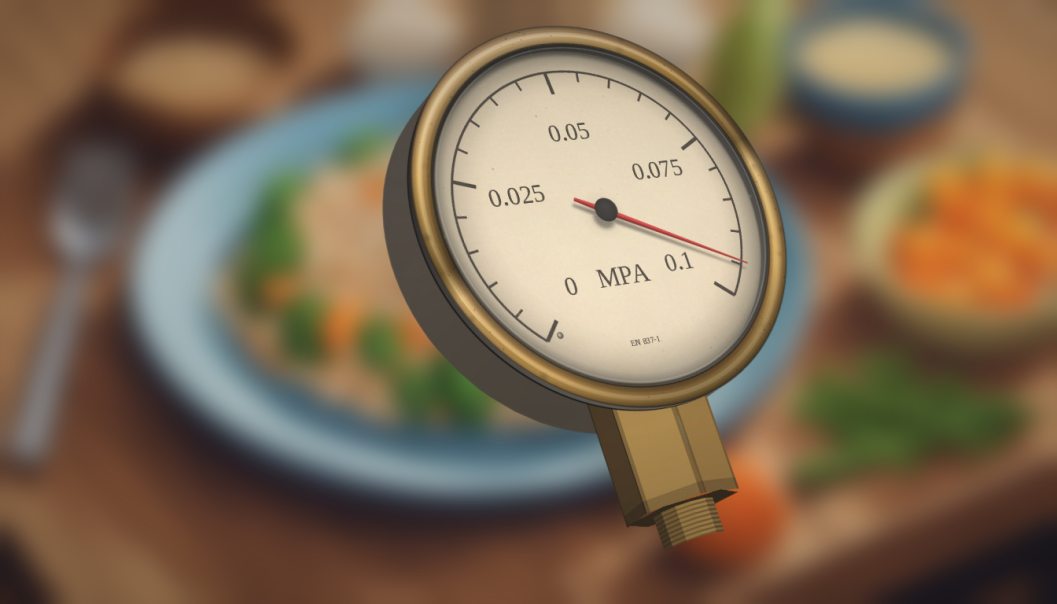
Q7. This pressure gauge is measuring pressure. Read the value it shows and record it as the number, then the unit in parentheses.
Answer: 0.095 (MPa)
